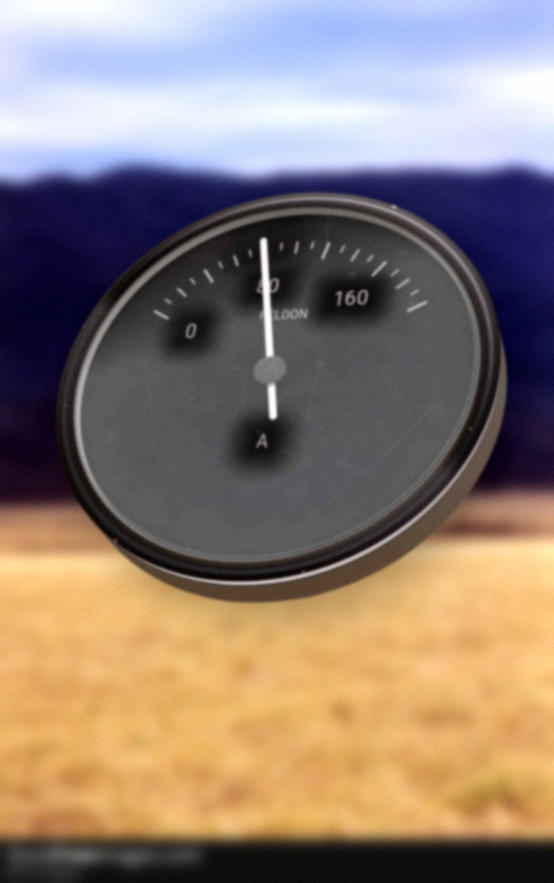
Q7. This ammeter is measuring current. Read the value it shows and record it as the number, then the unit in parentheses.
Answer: 80 (A)
